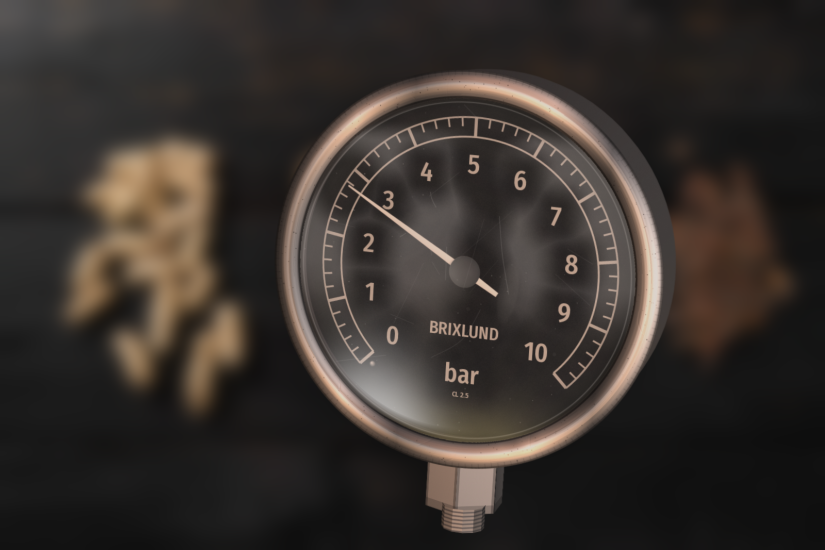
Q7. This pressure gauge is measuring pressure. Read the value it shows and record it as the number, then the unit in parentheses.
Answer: 2.8 (bar)
